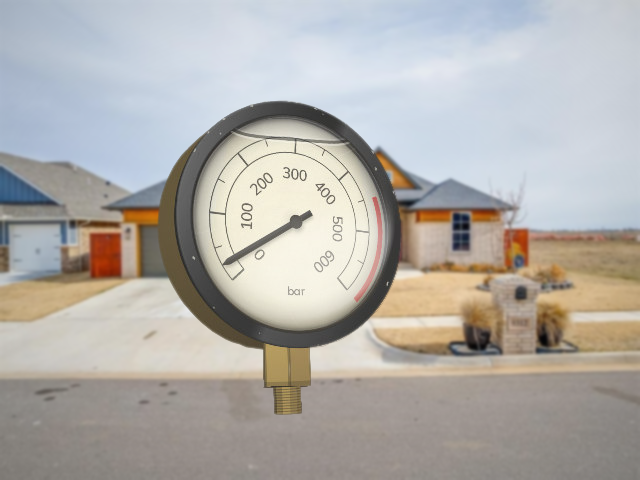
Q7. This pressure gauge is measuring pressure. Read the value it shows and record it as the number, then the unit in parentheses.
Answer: 25 (bar)
